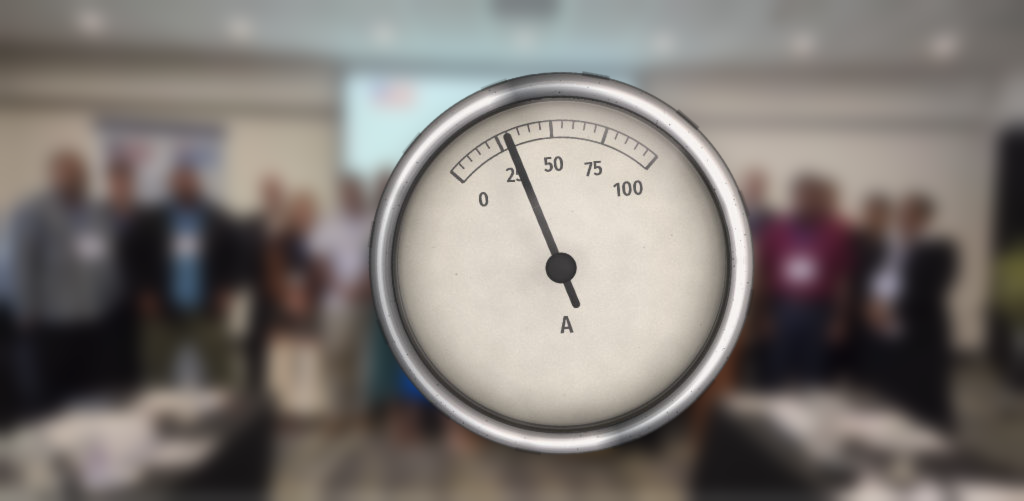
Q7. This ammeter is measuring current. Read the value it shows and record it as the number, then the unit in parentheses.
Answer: 30 (A)
